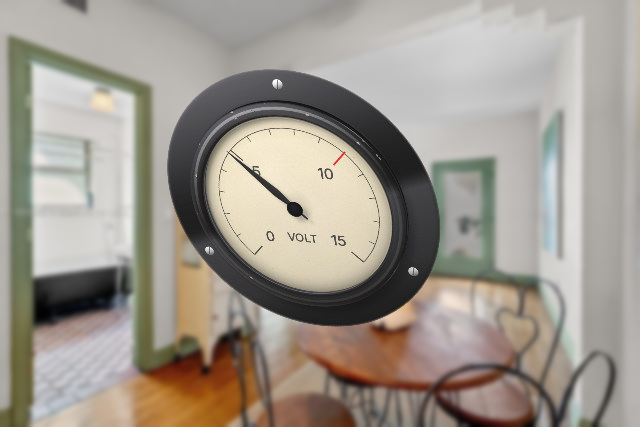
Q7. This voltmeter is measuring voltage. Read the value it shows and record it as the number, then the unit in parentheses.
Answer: 5 (V)
